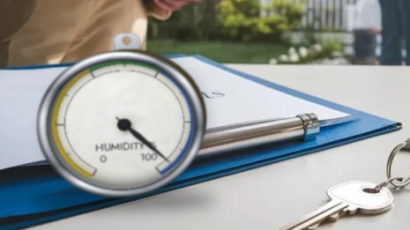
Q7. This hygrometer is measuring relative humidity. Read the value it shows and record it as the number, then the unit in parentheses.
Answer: 95 (%)
